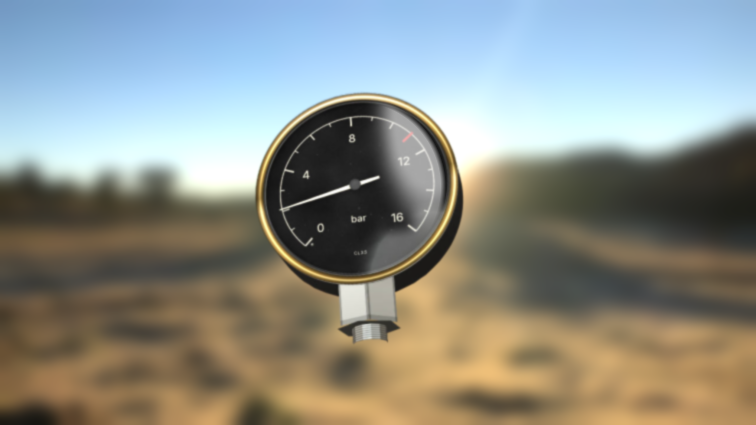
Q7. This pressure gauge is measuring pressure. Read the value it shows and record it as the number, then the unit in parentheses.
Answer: 2 (bar)
